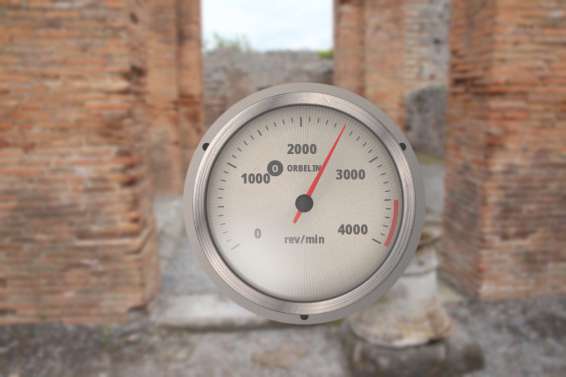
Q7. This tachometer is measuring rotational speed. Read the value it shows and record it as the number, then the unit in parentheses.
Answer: 2500 (rpm)
